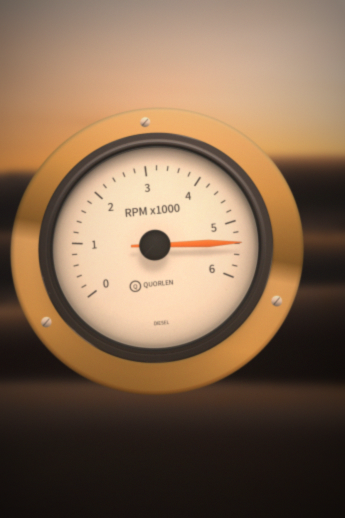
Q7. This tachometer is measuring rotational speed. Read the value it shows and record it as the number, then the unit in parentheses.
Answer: 5400 (rpm)
